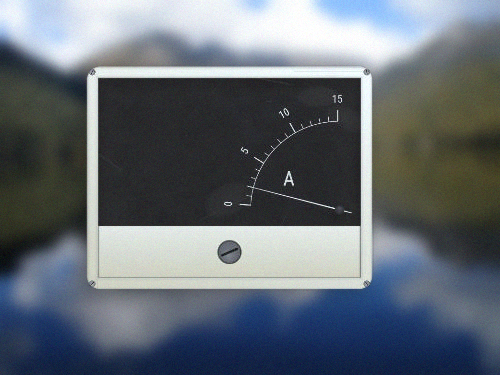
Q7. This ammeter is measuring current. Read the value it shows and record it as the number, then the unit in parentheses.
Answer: 2 (A)
